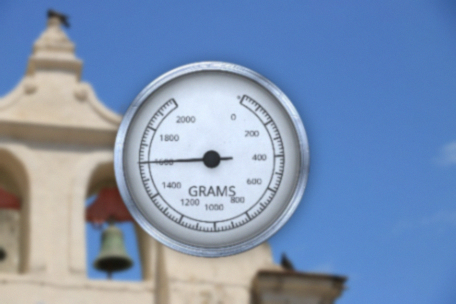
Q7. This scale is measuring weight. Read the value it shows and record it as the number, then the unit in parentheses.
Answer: 1600 (g)
